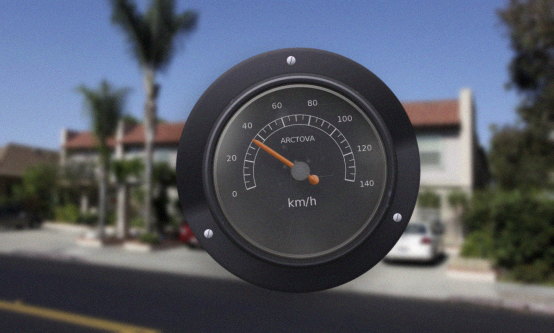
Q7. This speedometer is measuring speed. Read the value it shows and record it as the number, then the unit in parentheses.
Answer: 35 (km/h)
